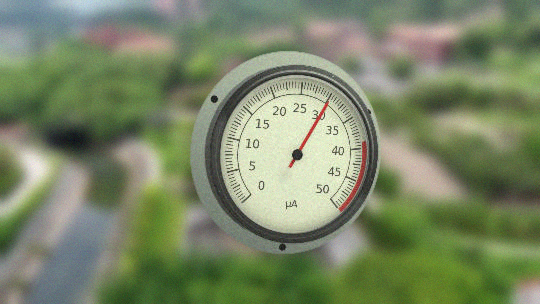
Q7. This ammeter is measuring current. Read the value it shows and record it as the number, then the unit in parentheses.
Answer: 30 (µA)
